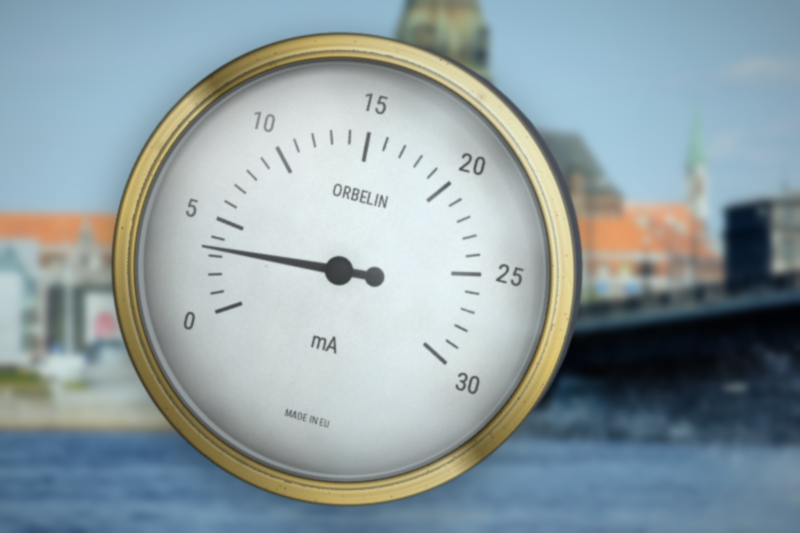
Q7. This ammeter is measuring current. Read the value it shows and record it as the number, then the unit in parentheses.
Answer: 3.5 (mA)
